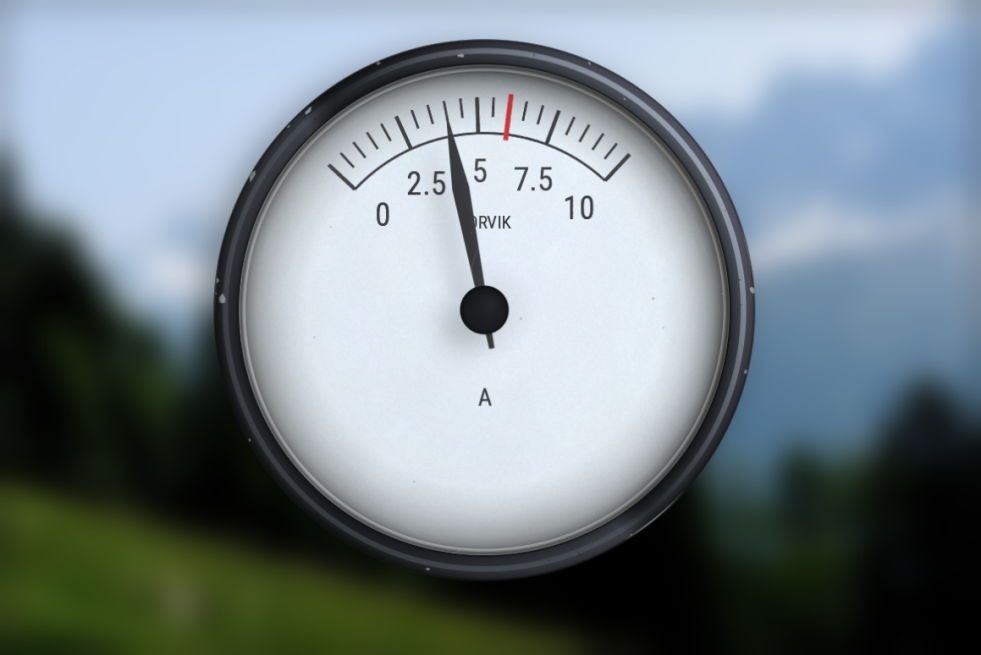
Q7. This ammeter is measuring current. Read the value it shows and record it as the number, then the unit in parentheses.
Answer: 4 (A)
